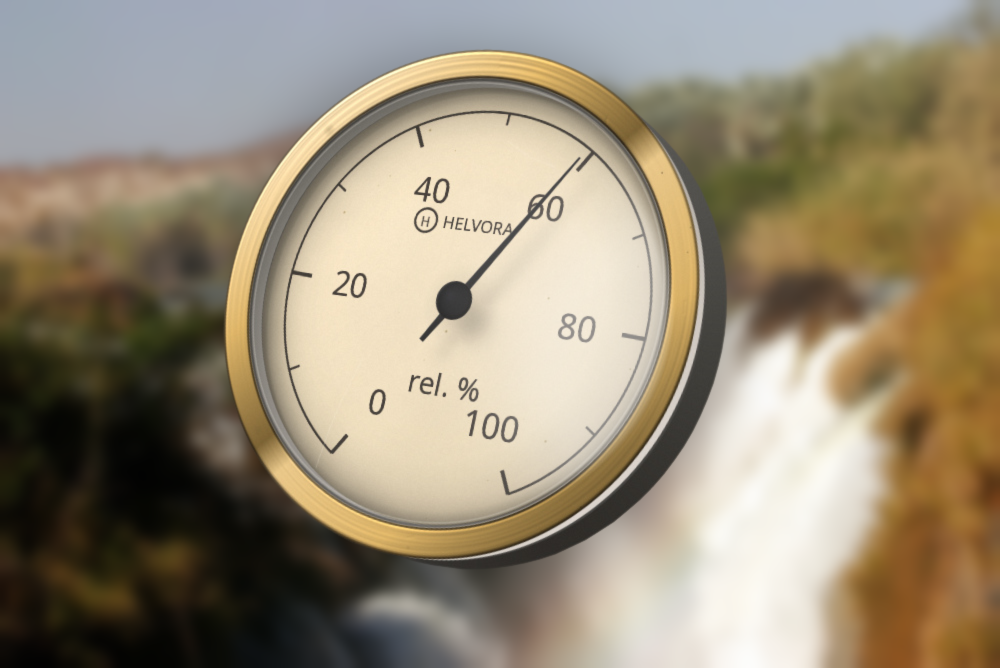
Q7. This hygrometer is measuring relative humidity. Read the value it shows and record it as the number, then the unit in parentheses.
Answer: 60 (%)
